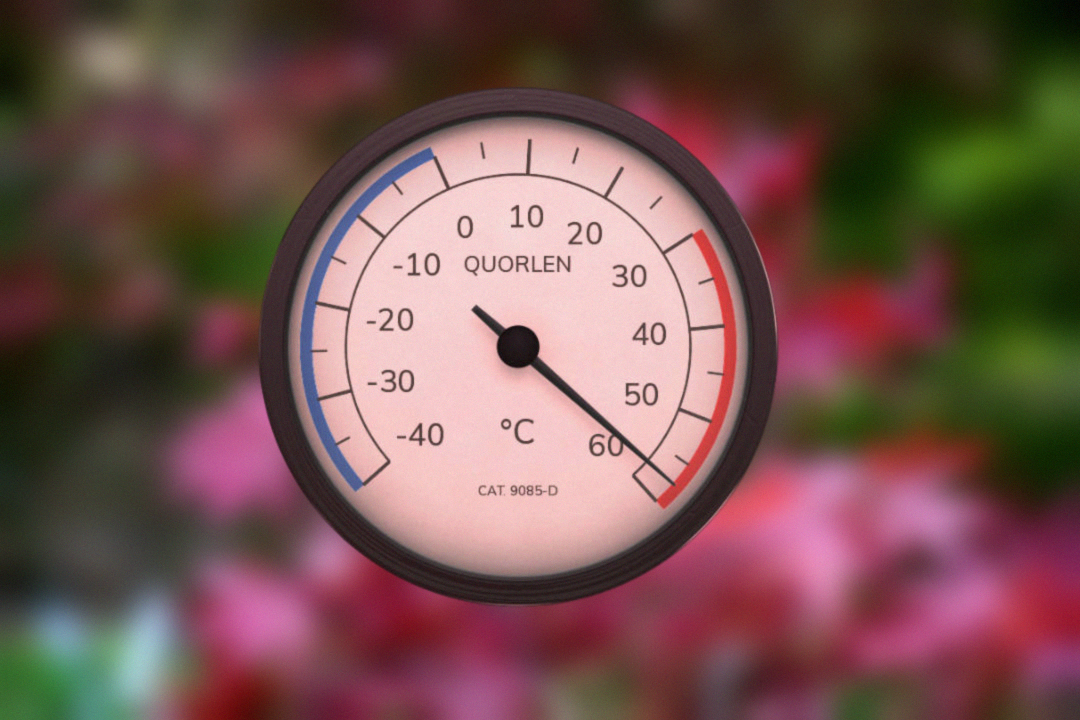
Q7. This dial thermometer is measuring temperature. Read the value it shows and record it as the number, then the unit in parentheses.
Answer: 57.5 (°C)
